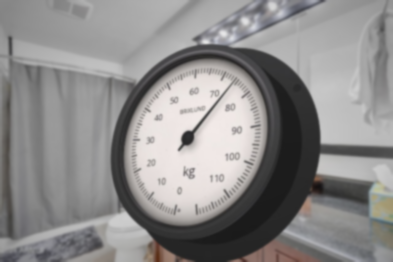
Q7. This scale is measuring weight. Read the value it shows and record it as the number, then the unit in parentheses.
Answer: 75 (kg)
